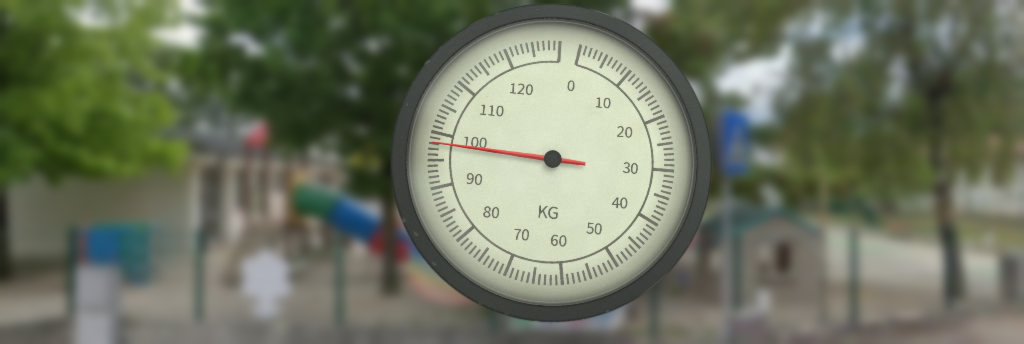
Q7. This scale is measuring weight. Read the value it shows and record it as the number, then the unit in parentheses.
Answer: 98 (kg)
